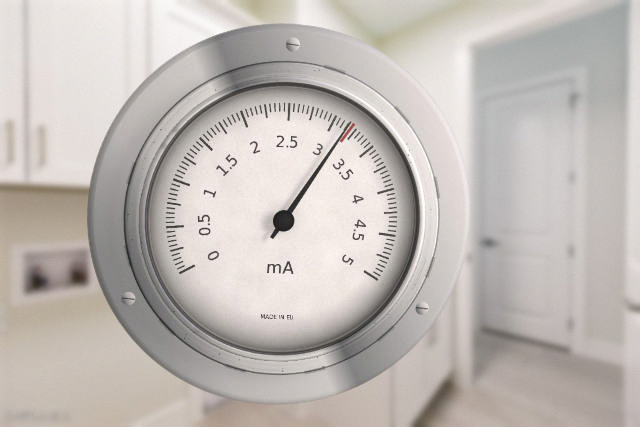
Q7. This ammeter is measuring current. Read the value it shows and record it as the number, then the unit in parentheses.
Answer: 3.15 (mA)
